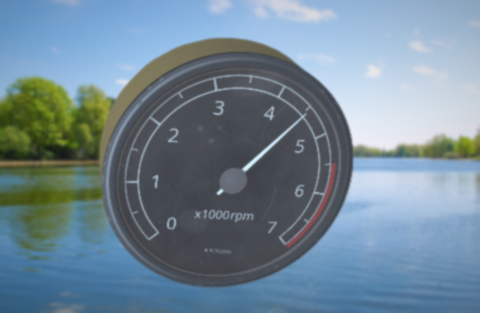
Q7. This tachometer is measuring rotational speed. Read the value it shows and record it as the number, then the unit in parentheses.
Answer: 4500 (rpm)
